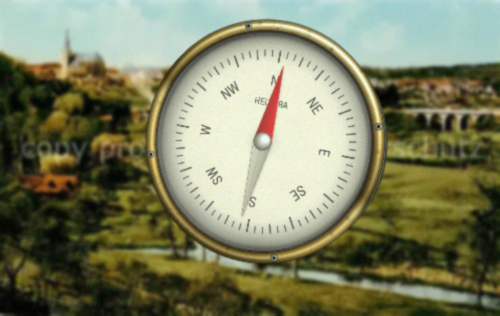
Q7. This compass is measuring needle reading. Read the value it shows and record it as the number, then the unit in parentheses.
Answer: 5 (°)
